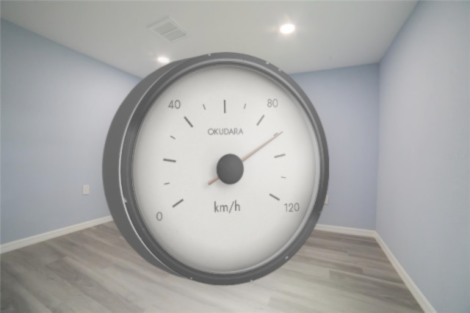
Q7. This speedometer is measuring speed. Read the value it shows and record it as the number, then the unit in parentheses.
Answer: 90 (km/h)
